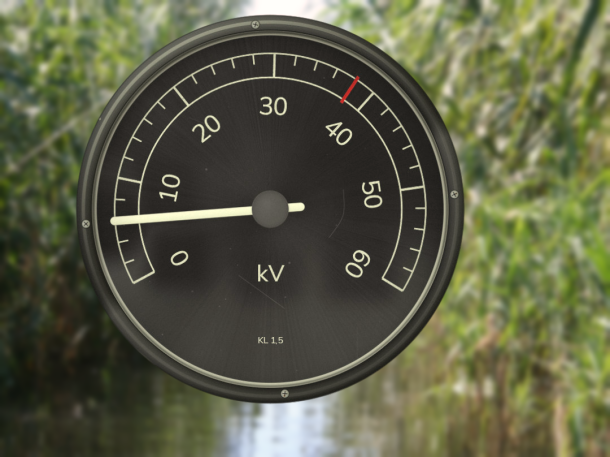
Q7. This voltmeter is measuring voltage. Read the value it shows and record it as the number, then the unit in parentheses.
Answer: 6 (kV)
